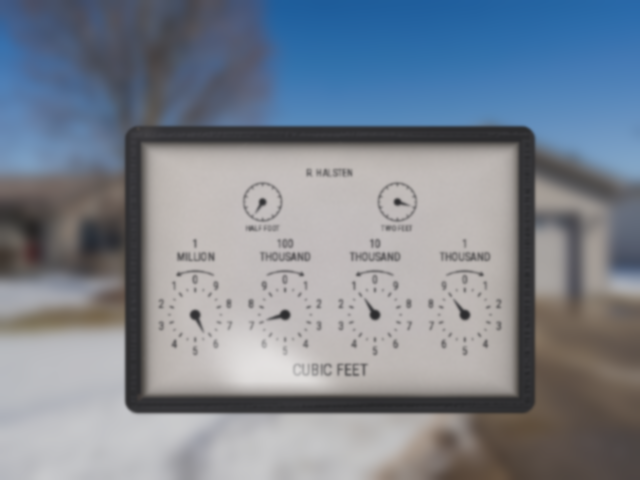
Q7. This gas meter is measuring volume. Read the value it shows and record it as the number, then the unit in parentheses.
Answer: 570900 (ft³)
